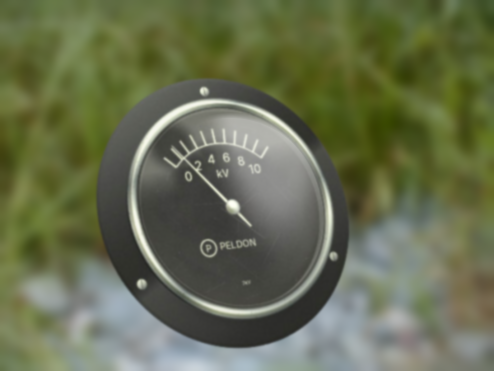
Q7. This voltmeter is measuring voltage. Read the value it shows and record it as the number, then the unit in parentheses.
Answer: 1 (kV)
